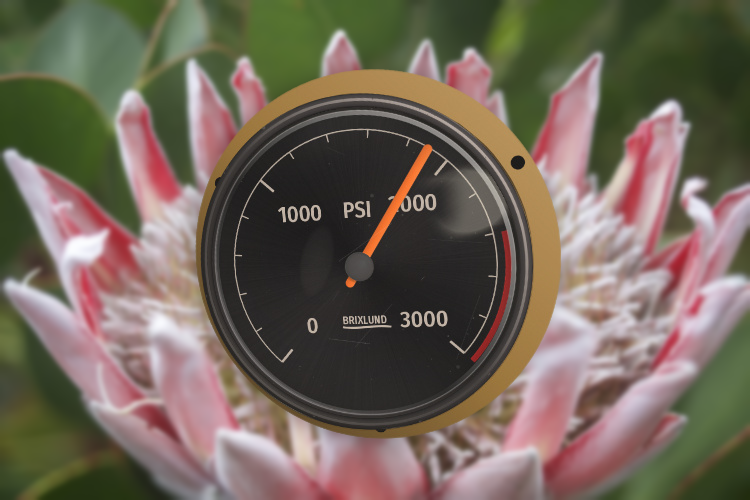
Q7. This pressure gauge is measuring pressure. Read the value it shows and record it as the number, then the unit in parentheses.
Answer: 1900 (psi)
